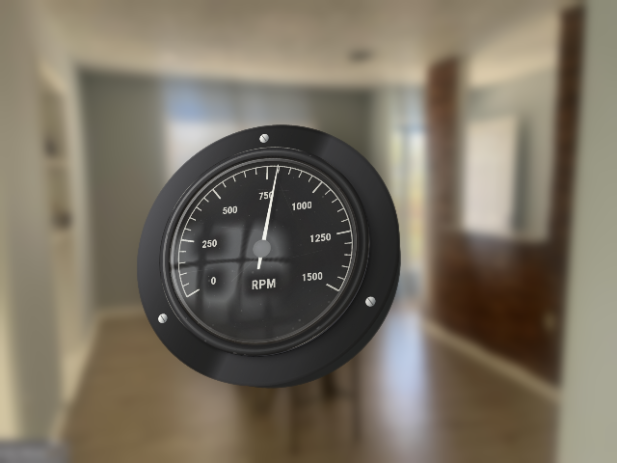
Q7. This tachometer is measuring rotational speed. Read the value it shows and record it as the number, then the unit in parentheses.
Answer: 800 (rpm)
